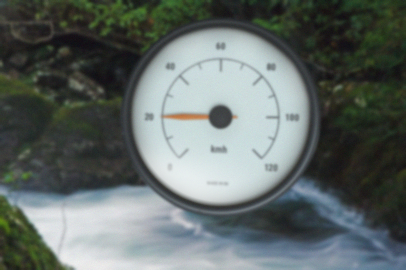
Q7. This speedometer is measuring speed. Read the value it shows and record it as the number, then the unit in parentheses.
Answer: 20 (km/h)
